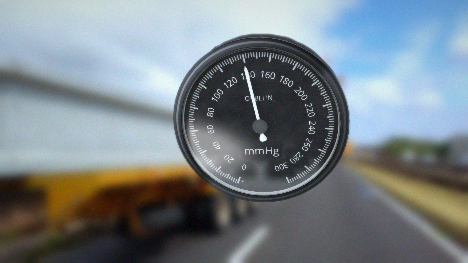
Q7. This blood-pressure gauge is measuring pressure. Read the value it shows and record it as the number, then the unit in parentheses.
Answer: 140 (mmHg)
